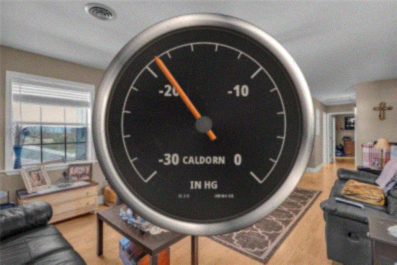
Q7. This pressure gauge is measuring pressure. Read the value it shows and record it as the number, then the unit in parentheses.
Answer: -19 (inHg)
